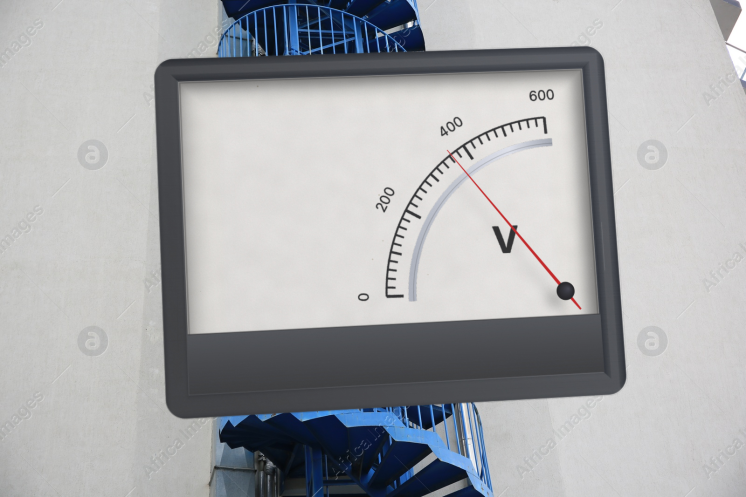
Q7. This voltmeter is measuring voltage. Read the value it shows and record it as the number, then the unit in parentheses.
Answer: 360 (V)
